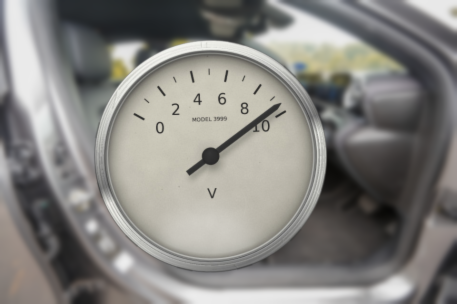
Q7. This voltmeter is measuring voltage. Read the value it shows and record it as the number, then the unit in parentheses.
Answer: 9.5 (V)
